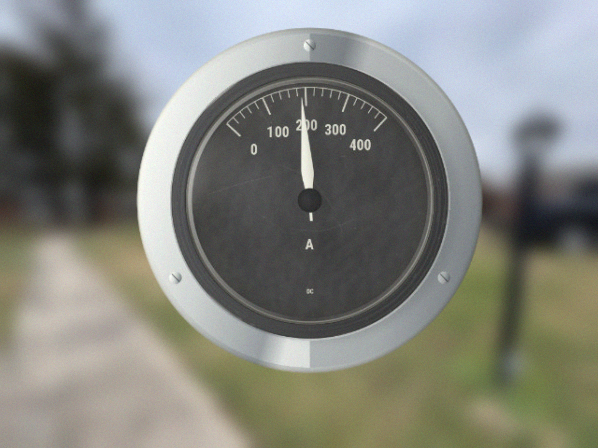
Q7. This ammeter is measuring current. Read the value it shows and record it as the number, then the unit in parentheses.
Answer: 190 (A)
